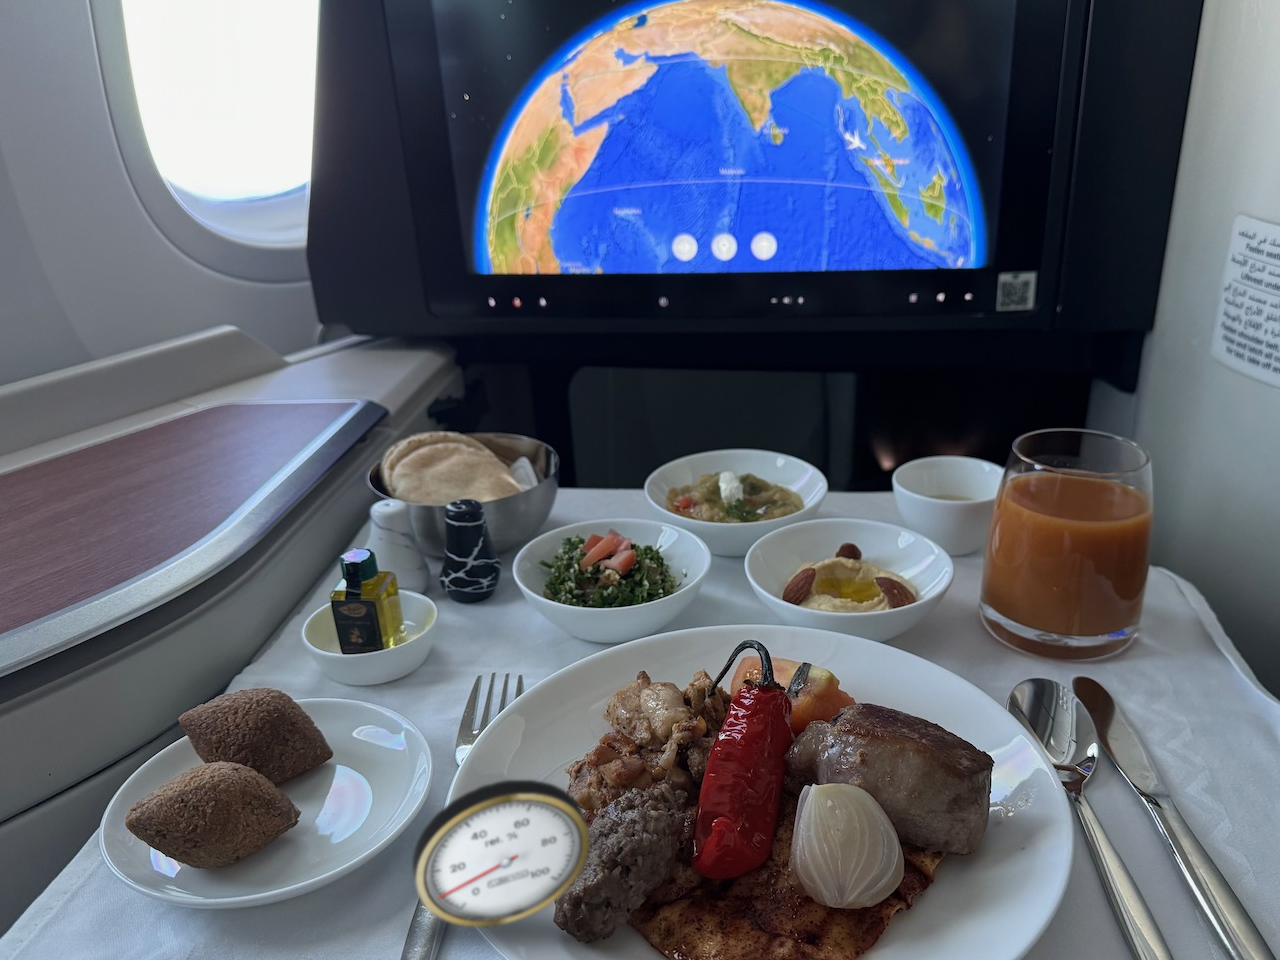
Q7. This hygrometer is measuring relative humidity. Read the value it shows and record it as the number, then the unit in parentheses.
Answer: 10 (%)
